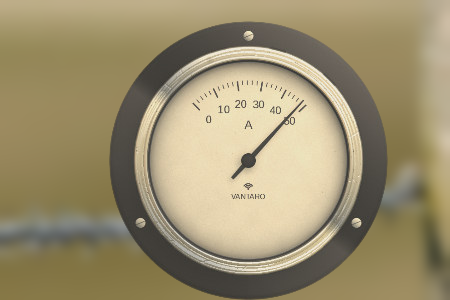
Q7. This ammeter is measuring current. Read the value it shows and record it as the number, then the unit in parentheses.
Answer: 48 (A)
